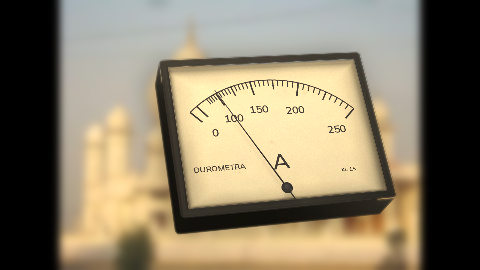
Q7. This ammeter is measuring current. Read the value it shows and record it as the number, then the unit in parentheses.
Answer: 100 (A)
